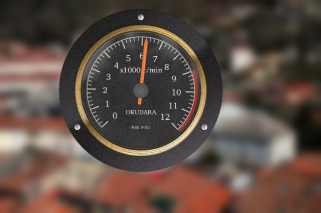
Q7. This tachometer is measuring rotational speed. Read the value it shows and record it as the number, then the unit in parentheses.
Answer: 6200 (rpm)
